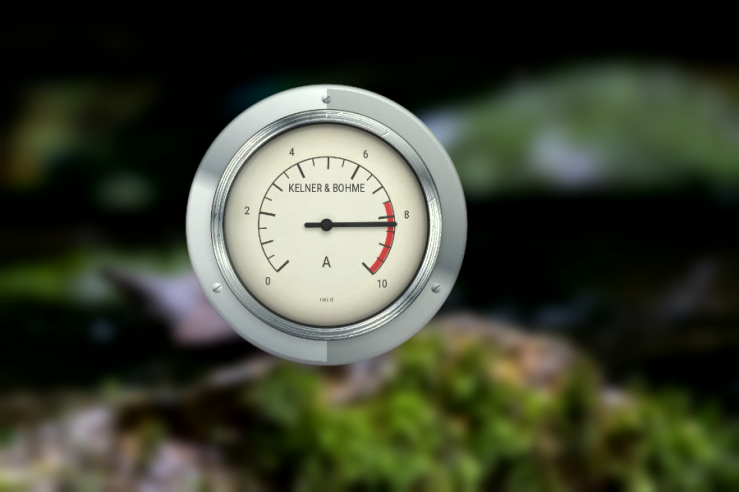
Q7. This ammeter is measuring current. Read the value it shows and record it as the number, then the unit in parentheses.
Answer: 8.25 (A)
